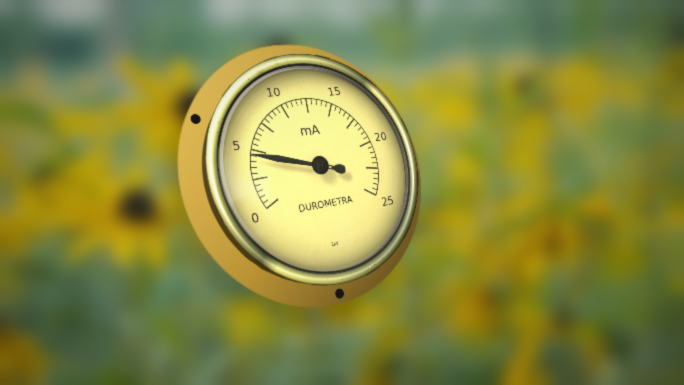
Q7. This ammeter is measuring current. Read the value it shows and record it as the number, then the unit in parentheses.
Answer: 4.5 (mA)
